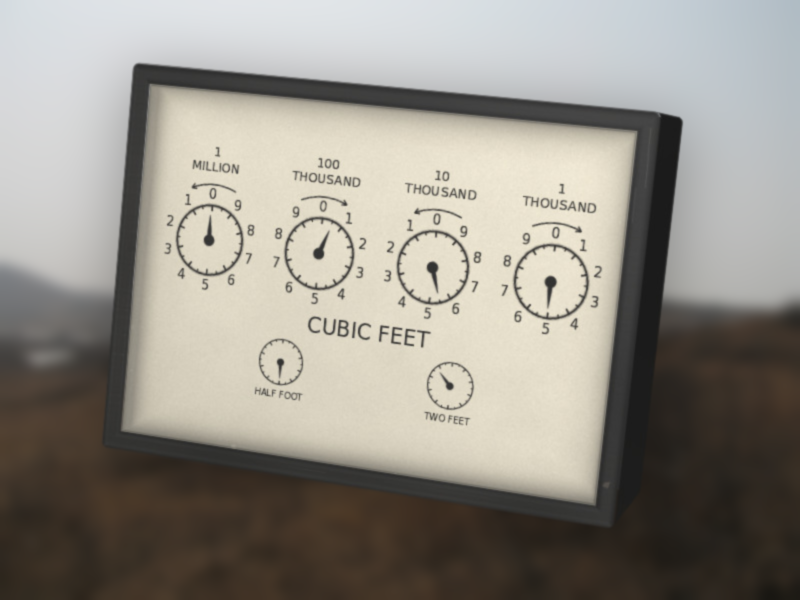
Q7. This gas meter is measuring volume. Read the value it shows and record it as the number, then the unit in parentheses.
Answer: 5500 (ft³)
